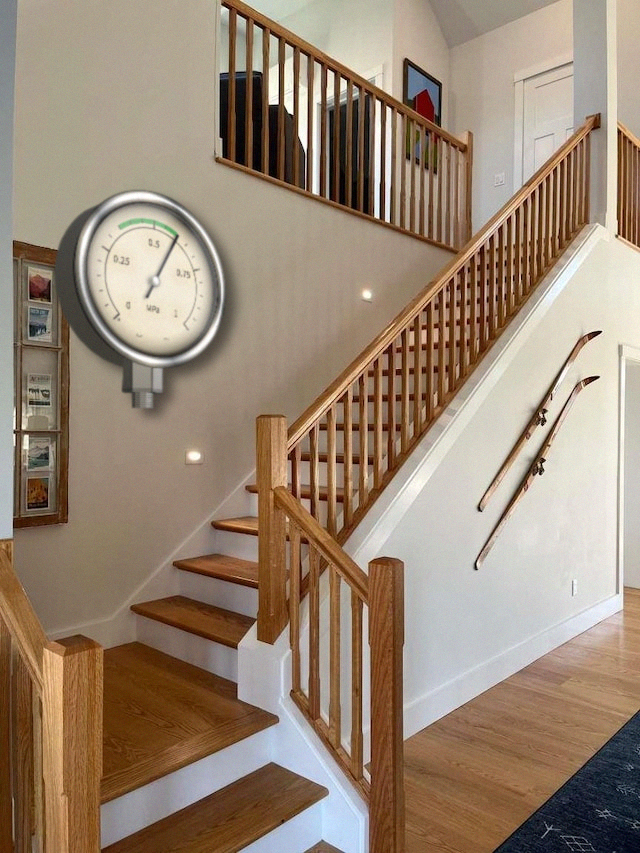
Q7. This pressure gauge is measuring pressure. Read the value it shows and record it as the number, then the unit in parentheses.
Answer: 0.6 (MPa)
